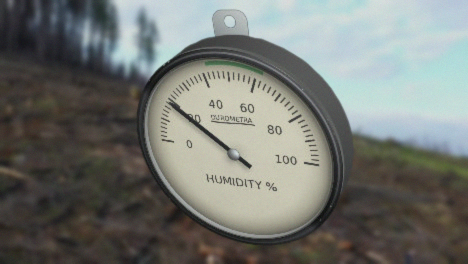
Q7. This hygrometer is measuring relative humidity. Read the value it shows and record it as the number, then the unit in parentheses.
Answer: 20 (%)
